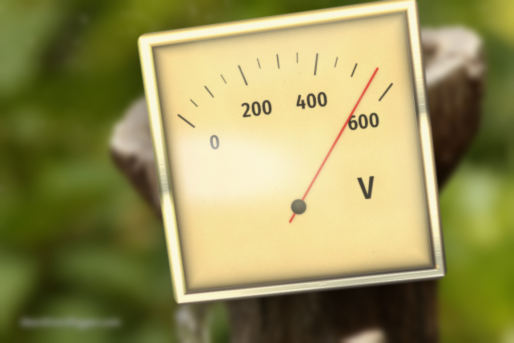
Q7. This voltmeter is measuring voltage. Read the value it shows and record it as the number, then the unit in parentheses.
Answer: 550 (V)
